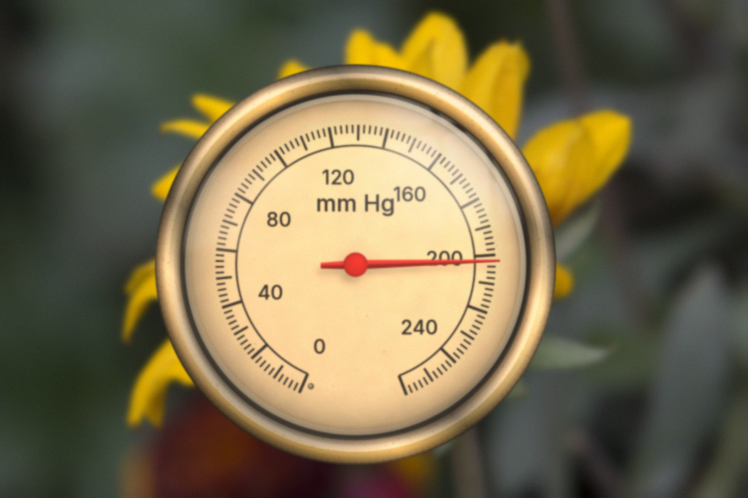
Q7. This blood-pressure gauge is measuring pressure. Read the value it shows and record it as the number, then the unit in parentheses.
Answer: 202 (mmHg)
